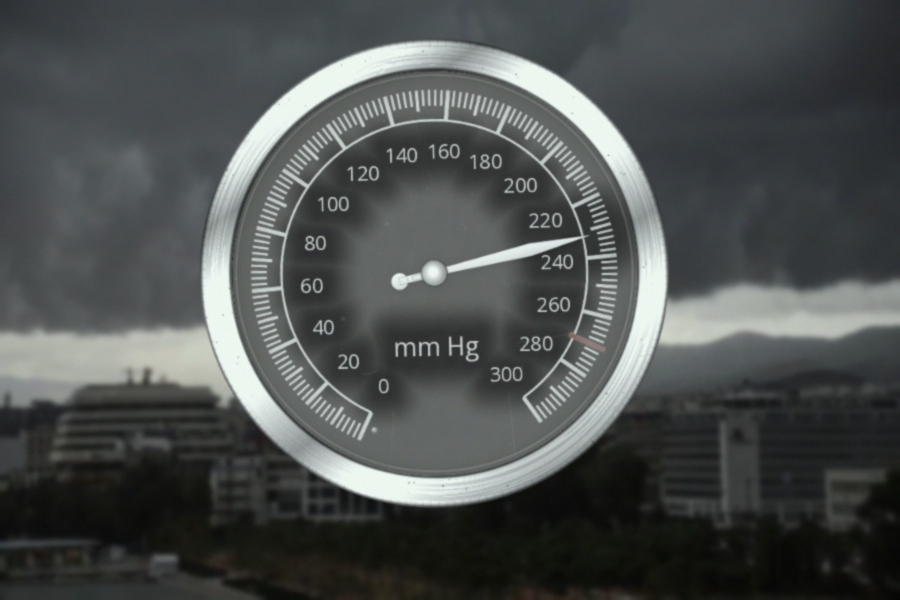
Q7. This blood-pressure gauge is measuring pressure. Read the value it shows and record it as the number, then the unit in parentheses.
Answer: 232 (mmHg)
